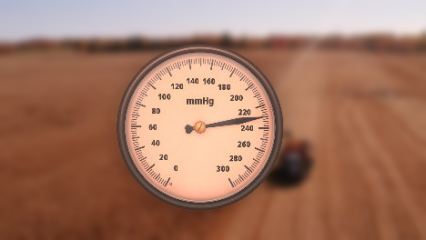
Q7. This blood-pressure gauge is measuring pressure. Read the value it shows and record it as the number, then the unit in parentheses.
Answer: 230 (mmHg)
